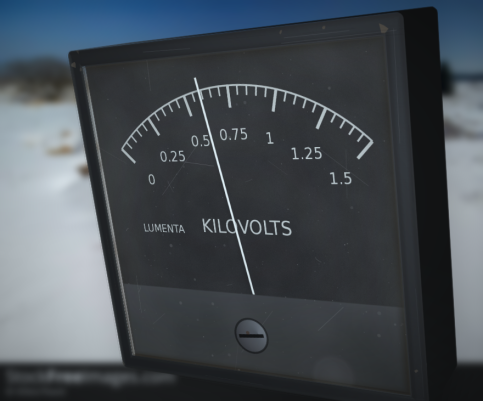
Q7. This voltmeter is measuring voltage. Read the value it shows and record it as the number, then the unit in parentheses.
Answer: 0.6 (kV)
